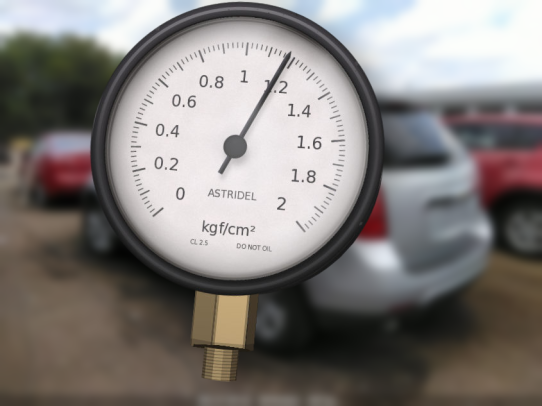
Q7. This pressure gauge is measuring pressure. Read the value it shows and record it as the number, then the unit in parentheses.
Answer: 1.18 (kg/cm²)
